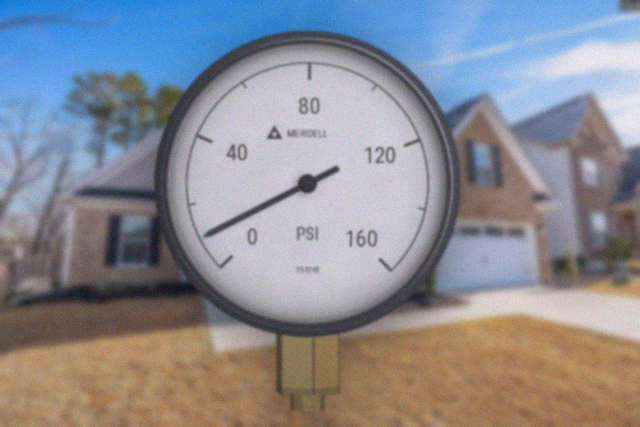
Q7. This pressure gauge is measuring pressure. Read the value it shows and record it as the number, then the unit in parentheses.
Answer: 10 (psi)
